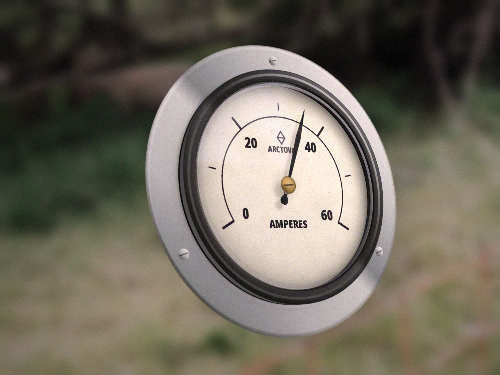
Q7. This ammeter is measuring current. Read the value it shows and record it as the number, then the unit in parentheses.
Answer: 35 (A)
